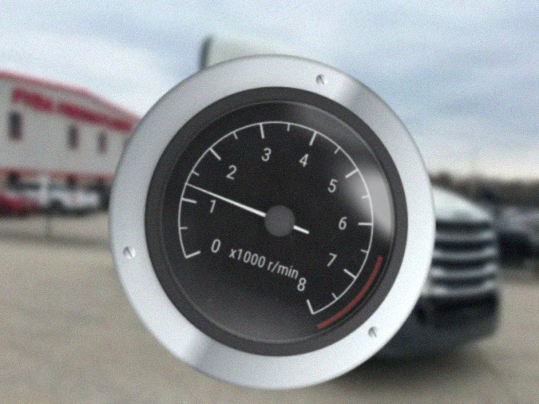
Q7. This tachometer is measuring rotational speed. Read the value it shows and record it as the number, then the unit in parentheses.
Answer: 1250 (rpm)
